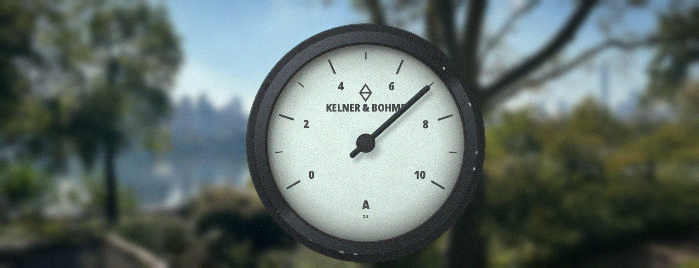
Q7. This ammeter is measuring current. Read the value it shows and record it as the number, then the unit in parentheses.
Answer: 7 (A)
